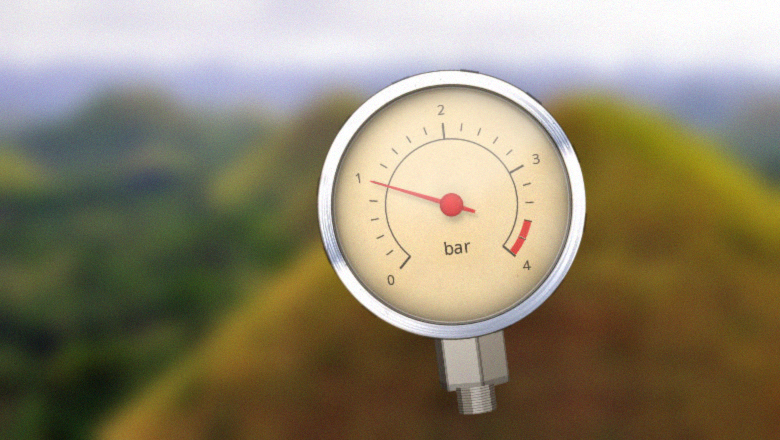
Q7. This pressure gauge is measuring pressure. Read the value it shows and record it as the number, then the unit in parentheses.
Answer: 1 (bar)
